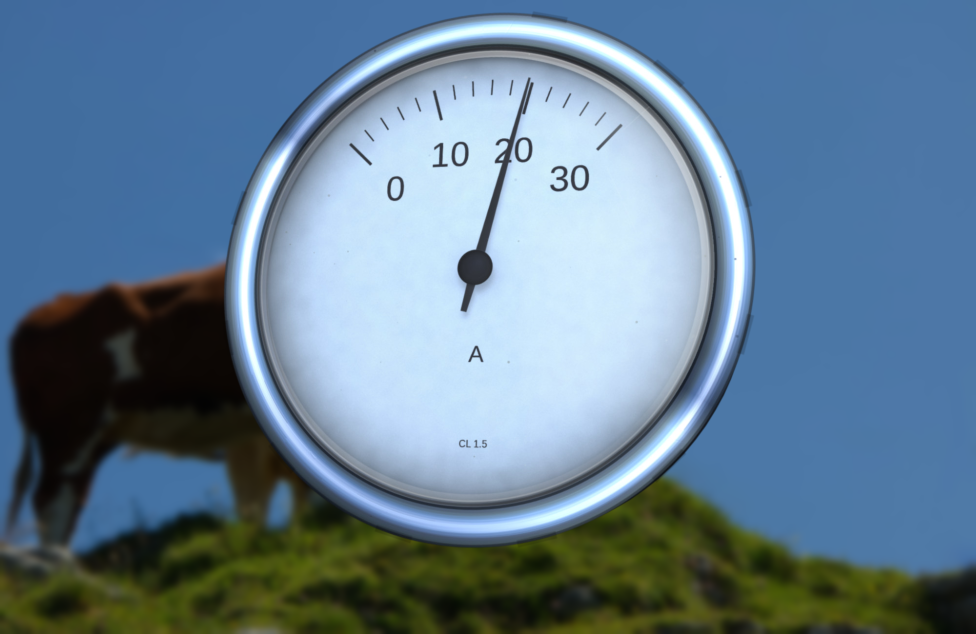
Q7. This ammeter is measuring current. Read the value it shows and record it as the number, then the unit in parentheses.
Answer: 20 (A)
